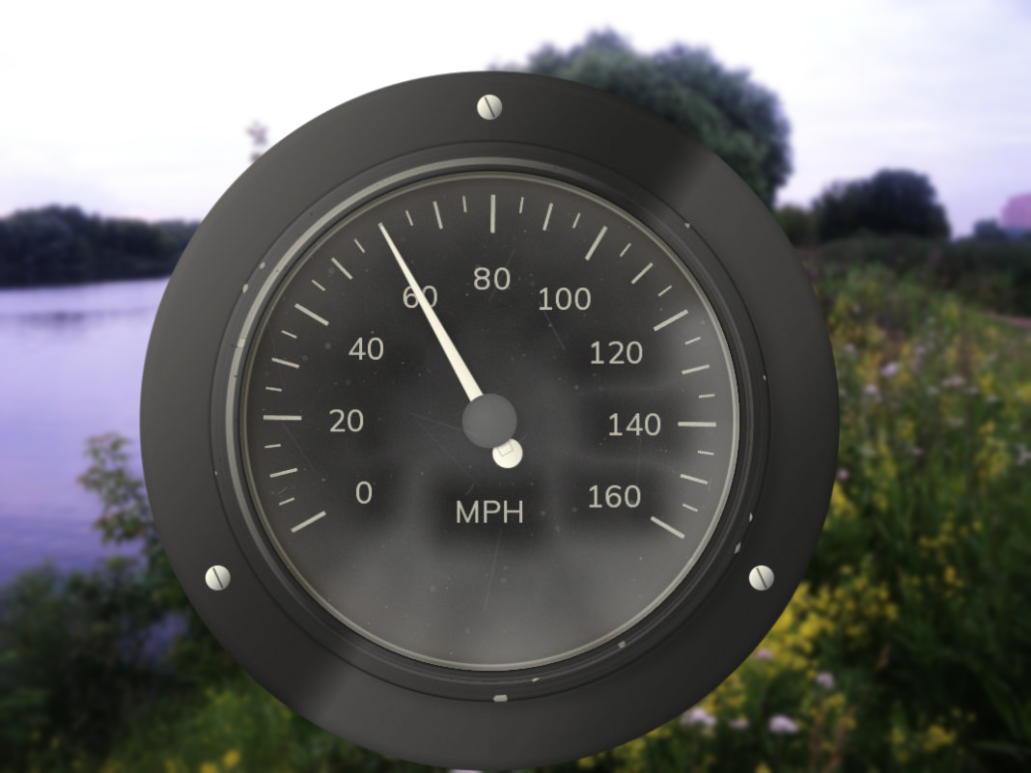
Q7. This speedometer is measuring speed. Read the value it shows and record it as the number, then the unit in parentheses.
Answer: 60 (mph)
